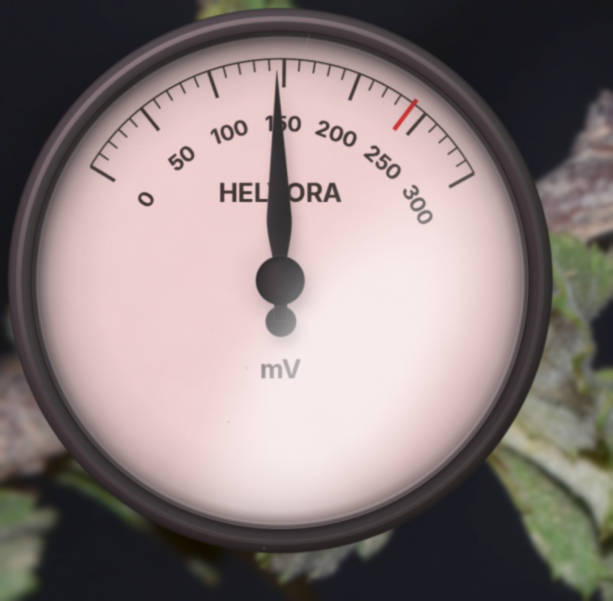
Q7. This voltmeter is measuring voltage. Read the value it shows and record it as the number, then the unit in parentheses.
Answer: 145 (mV)
